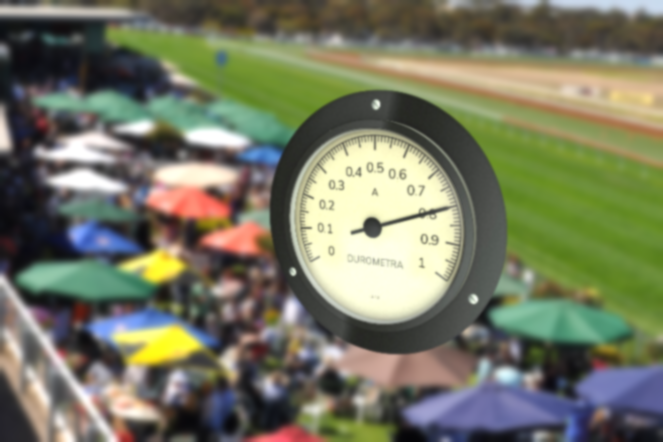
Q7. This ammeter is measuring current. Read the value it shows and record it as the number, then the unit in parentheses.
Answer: 0.8 (A)
